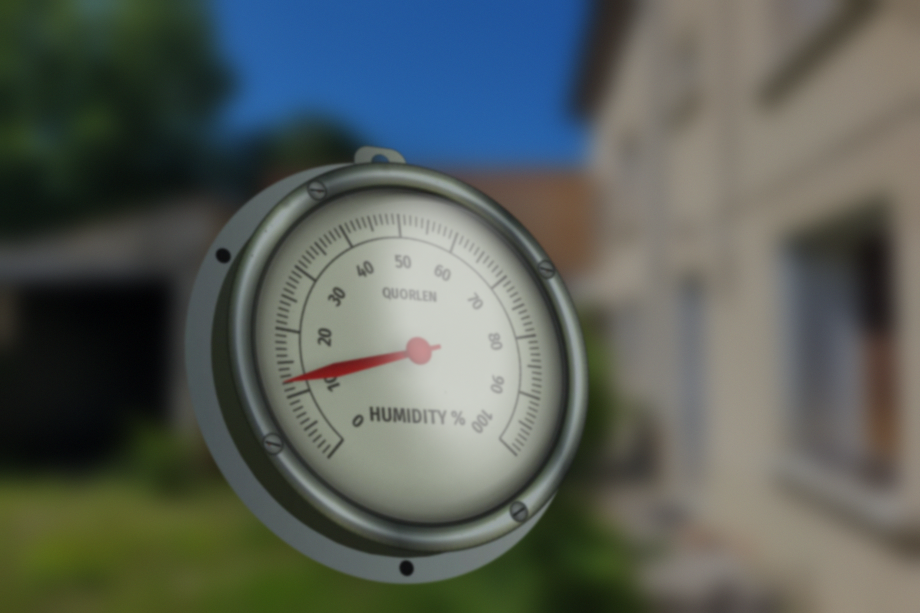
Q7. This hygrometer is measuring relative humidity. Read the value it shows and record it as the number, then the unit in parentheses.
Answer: 12 (%)
